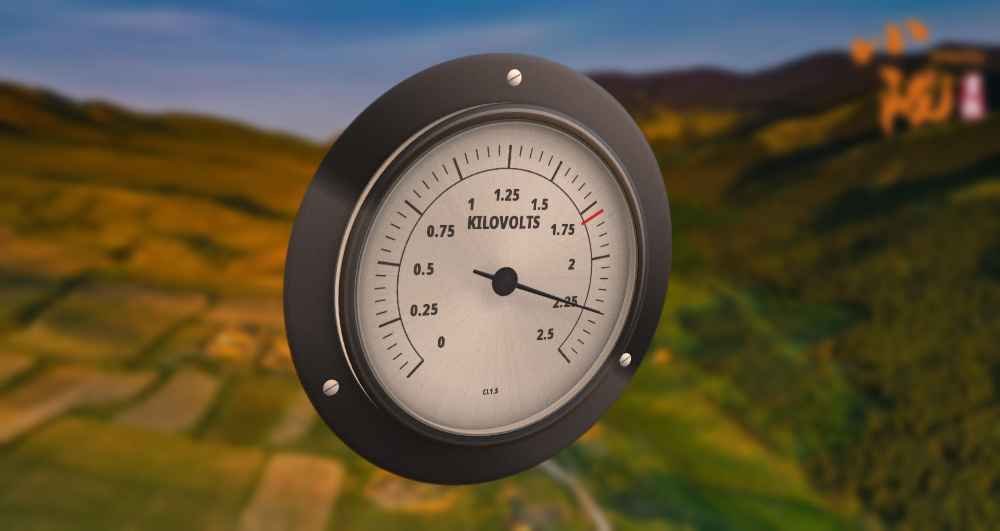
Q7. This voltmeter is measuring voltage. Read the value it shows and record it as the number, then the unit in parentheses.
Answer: 2.25 (kV)
